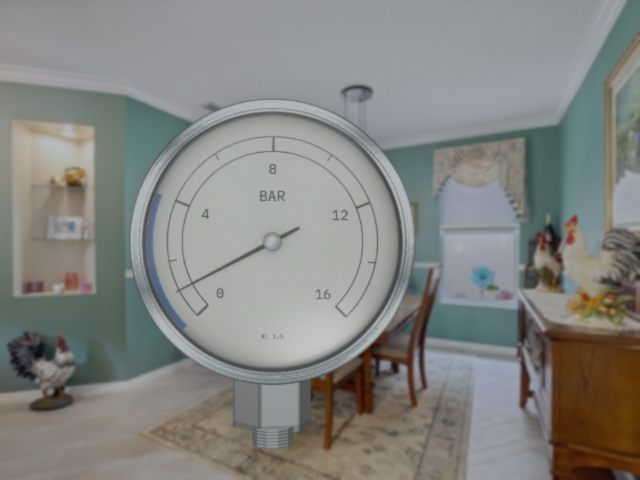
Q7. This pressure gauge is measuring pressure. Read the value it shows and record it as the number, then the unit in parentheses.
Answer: 1 (bar)
